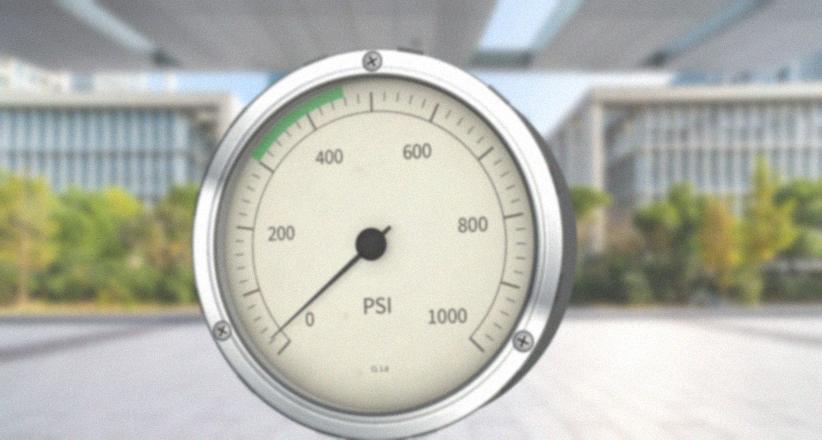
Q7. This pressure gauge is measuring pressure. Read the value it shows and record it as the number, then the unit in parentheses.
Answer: 20 (psi)
